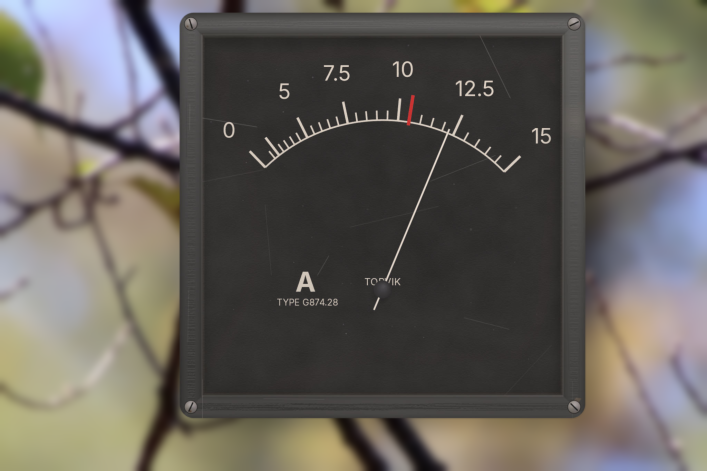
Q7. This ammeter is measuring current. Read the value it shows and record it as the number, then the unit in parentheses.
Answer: 12.25 (A)
